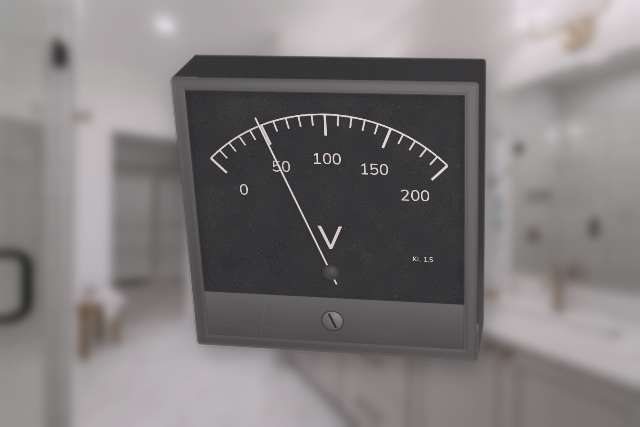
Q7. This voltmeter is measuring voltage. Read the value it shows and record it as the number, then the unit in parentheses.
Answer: 50 (V)
